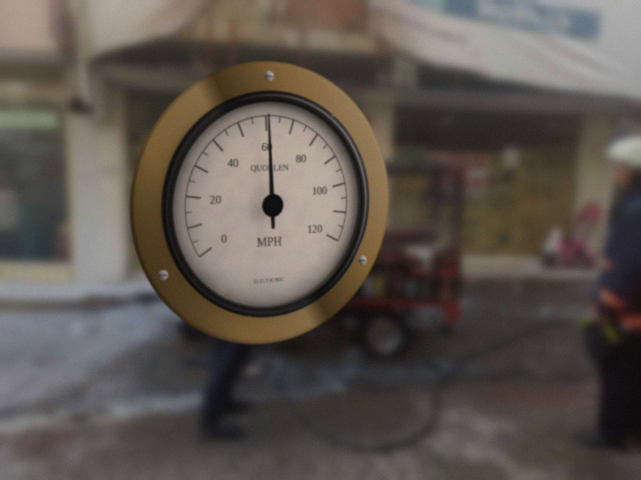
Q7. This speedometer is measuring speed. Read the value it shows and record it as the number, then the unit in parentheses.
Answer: 60 (mph)
